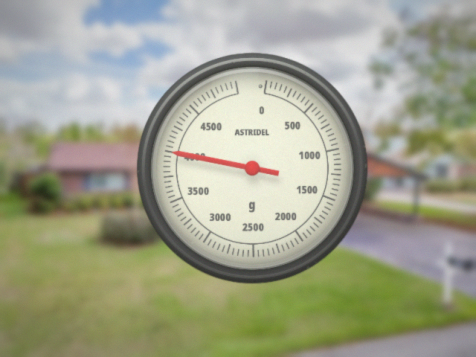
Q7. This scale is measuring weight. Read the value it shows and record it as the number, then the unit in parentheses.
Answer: 4000 (g)
